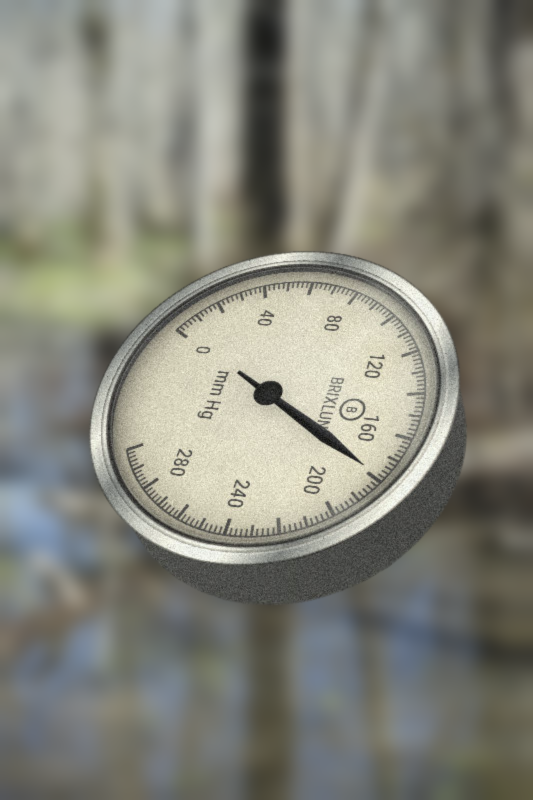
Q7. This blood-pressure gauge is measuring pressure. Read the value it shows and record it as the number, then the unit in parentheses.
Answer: 180 (mmHg)
